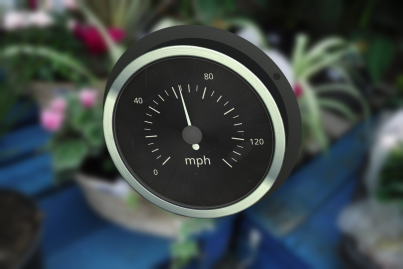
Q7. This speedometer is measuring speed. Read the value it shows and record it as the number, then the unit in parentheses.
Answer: 65 (mph)
